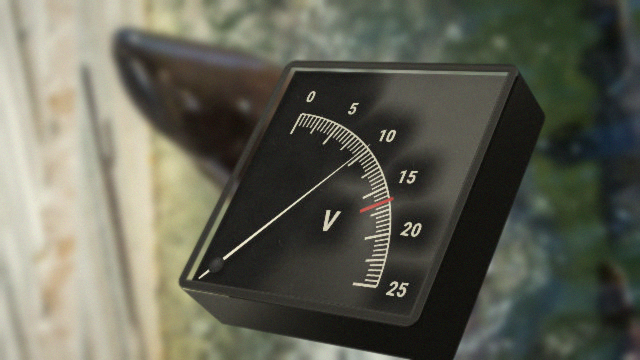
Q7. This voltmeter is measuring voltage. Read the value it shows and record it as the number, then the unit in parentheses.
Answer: 10 (V)
